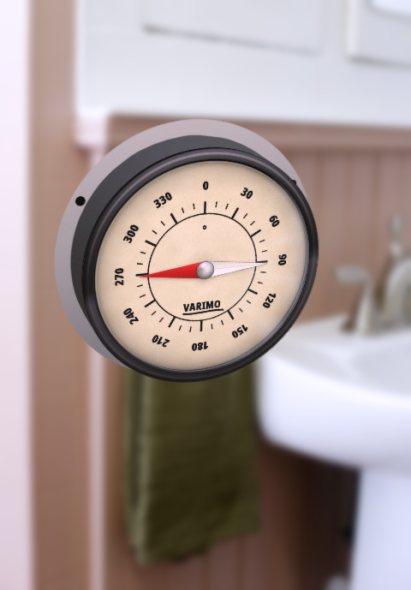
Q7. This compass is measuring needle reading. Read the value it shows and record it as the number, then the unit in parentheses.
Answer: 270 (°)
